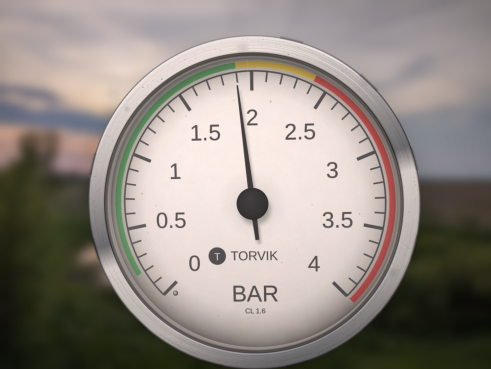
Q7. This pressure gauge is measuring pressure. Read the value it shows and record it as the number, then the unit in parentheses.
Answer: 1.9 (bar)
